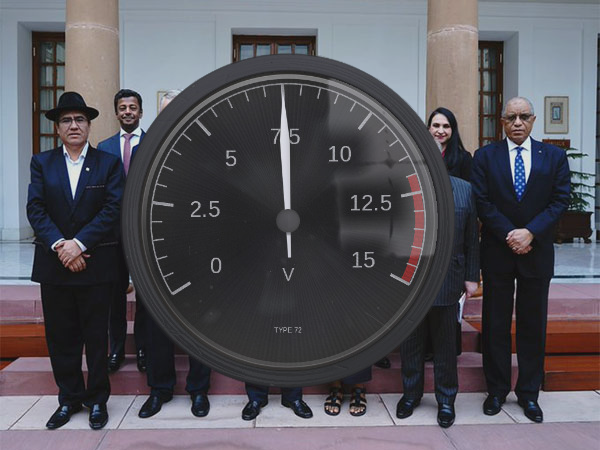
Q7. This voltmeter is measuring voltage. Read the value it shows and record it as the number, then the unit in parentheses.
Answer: 7.5 (V)
